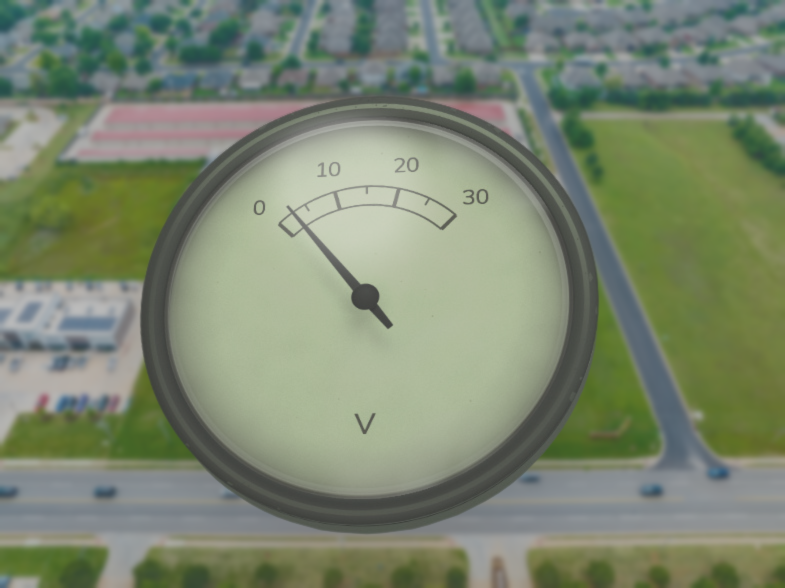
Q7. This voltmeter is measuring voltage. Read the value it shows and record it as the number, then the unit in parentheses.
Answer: 2.5 (V)
